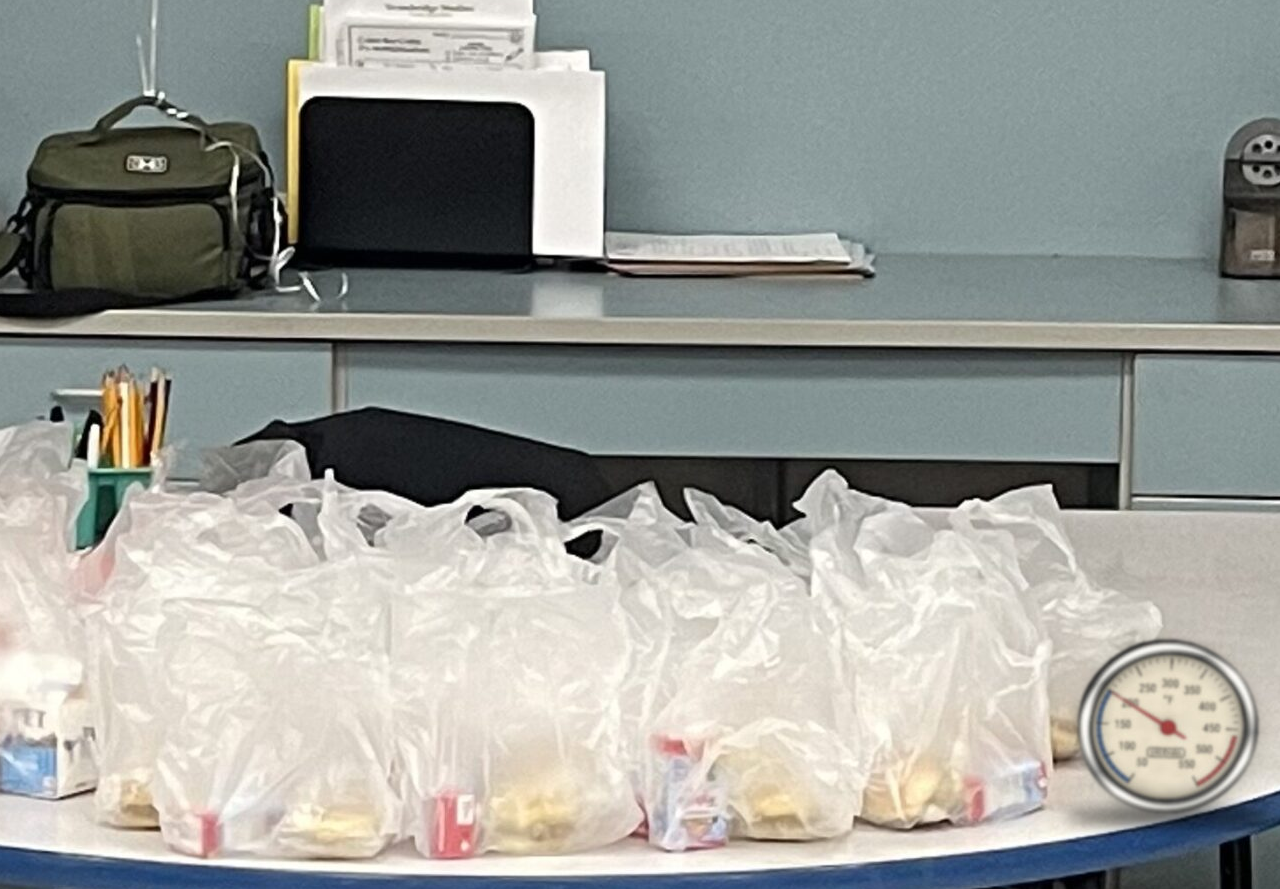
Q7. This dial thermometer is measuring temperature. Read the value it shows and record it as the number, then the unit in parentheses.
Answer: 200 (°F)
